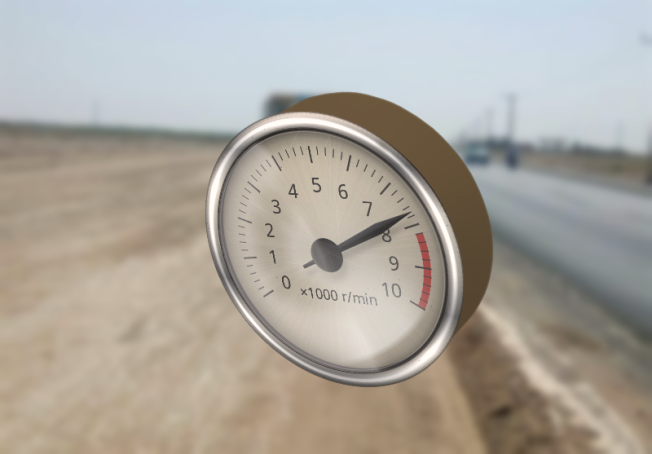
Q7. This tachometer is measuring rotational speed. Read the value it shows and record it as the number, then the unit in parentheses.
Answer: 7700 (rpm)
